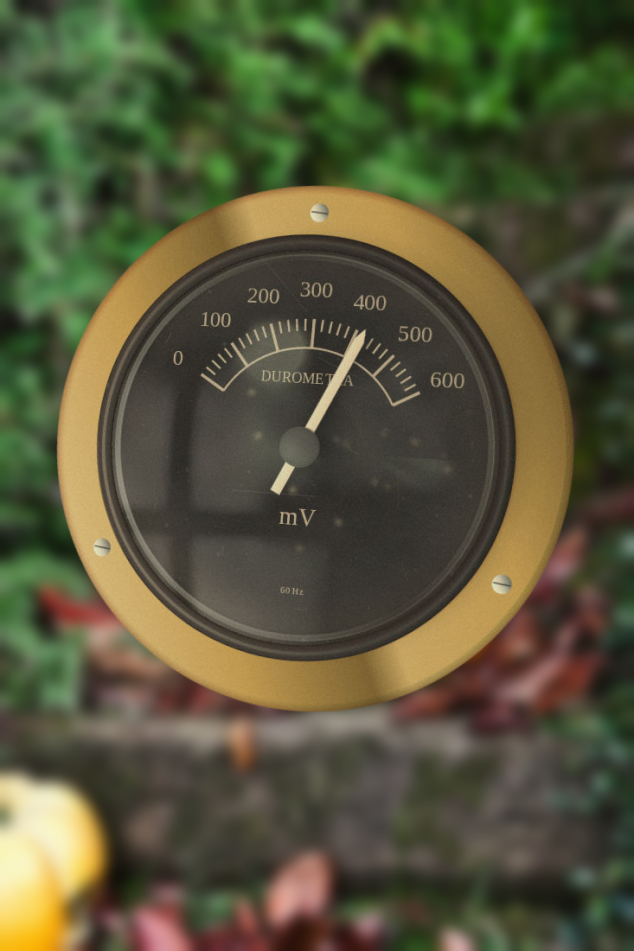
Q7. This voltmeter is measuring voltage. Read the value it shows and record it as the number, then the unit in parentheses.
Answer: 420 (mV)
